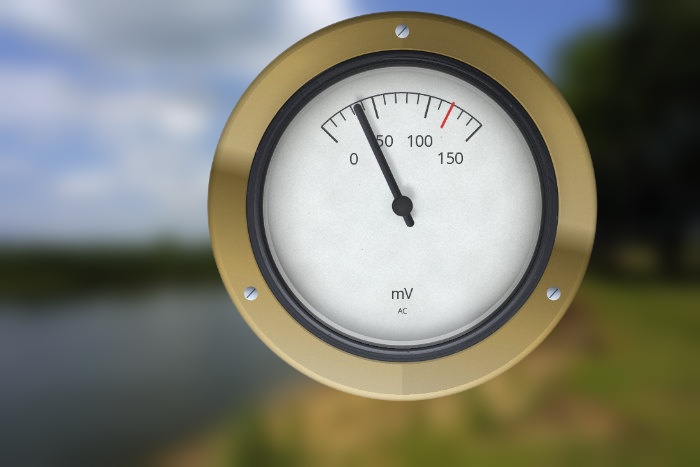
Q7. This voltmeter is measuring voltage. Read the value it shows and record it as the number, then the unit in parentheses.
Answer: 35 (mV)
